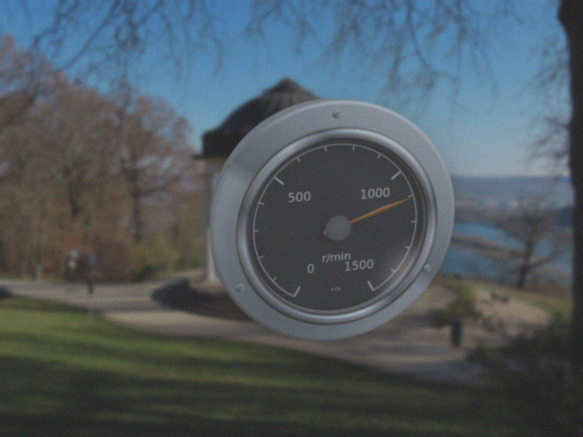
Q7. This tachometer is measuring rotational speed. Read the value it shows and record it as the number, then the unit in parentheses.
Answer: 1100 (rpm)
